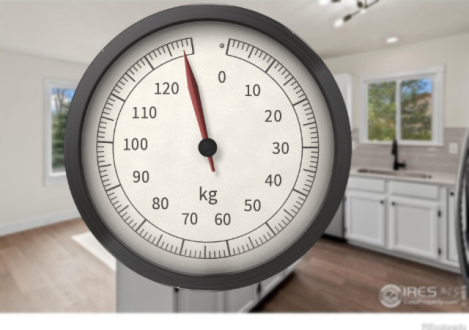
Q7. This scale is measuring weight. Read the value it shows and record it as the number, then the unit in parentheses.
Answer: 128 (kg)
